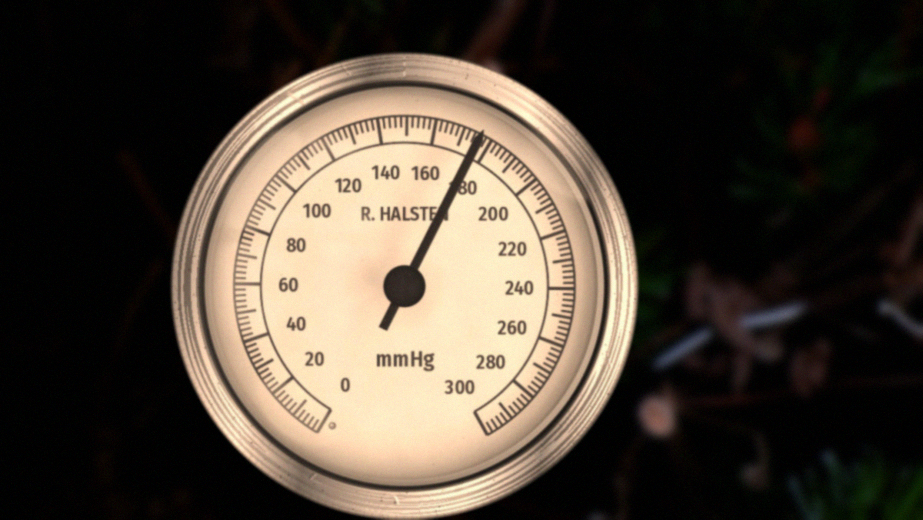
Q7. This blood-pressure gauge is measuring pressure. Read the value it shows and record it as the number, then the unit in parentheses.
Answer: 176 (mmHg)
